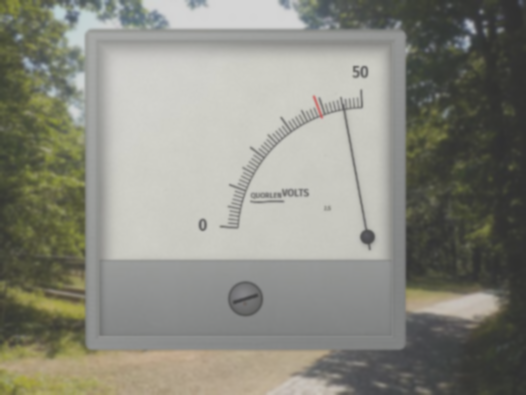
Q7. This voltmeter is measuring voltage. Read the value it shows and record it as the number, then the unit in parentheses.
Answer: 45 (V)
